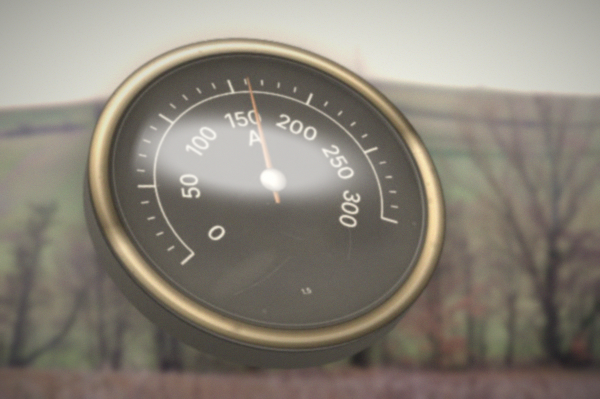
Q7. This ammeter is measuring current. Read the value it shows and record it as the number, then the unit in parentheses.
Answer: 160 (A)
